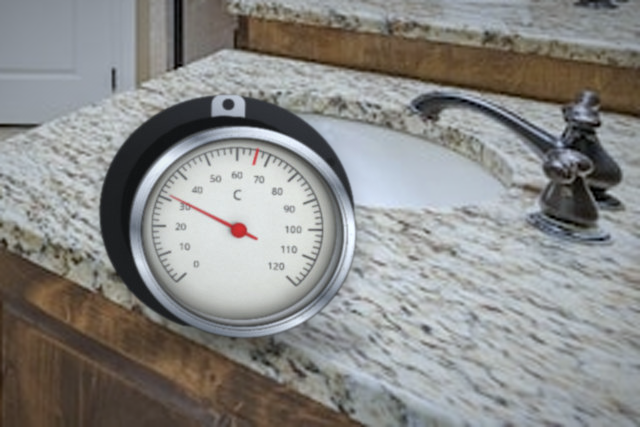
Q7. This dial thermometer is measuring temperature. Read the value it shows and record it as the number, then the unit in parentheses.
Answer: 32 (°C)
